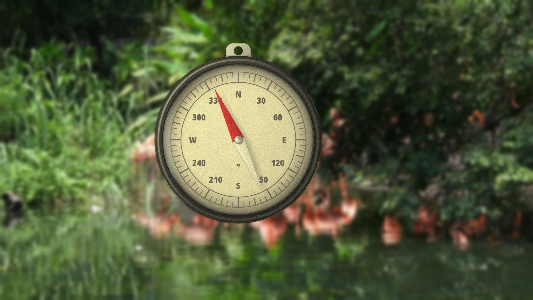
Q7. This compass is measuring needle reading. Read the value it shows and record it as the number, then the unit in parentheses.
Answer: 335 (°)
